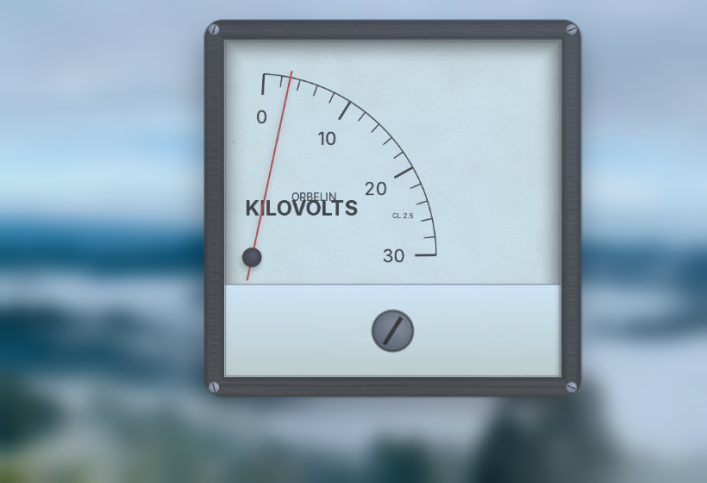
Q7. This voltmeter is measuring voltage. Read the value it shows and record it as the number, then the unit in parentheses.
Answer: 3 (kV)
